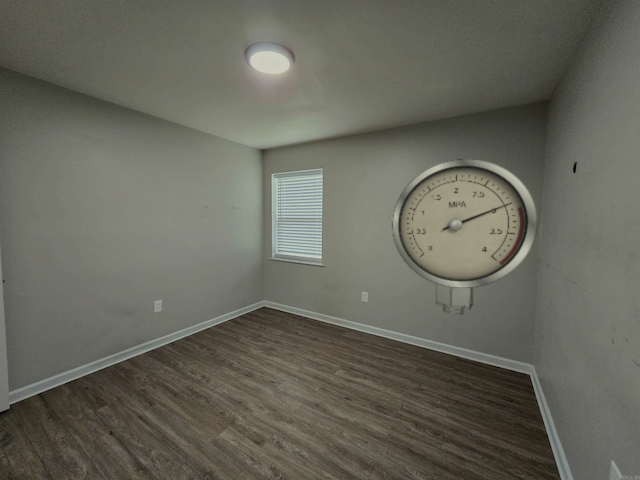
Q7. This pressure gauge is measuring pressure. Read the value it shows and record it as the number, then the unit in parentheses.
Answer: 3 (MPa)
